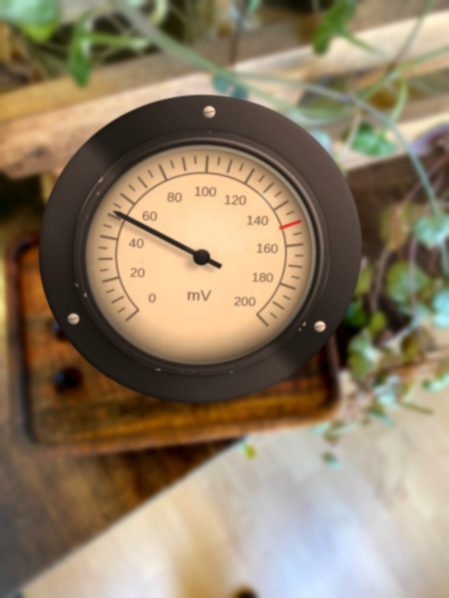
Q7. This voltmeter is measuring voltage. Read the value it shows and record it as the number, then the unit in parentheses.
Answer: 52.5 (mV)
